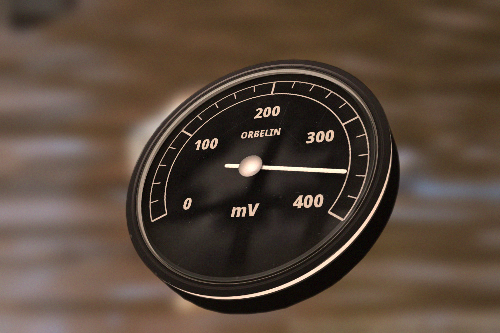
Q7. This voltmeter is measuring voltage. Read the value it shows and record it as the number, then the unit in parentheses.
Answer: 360 (mV)
